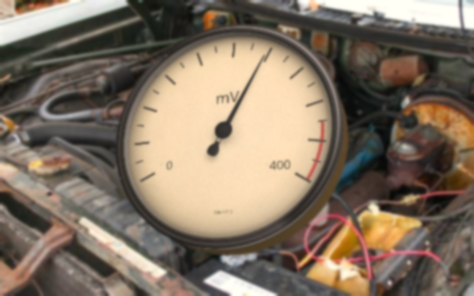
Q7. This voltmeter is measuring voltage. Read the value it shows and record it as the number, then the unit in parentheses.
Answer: 240 (mV)
